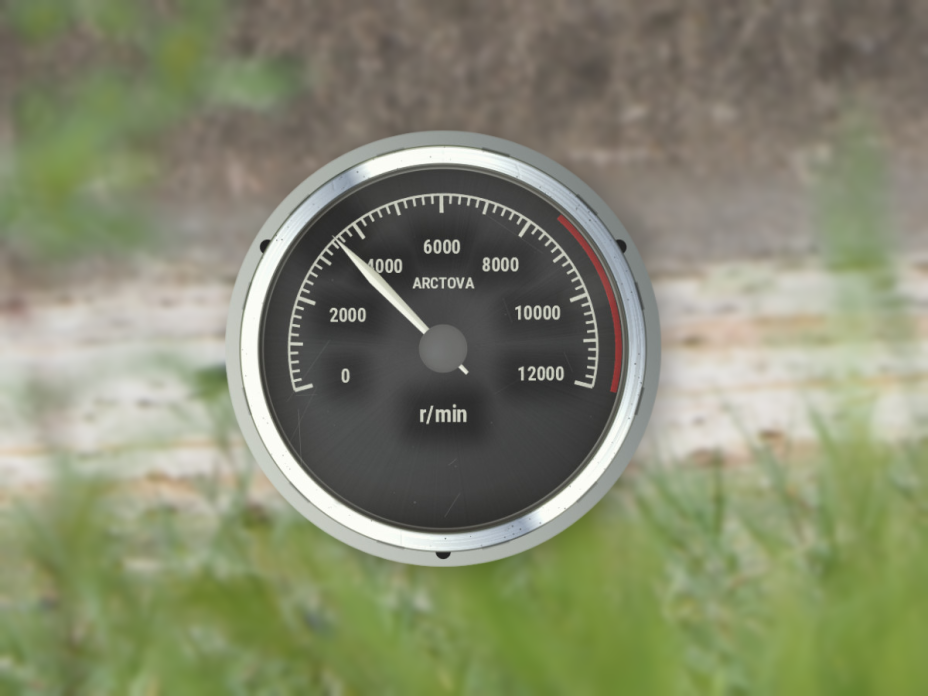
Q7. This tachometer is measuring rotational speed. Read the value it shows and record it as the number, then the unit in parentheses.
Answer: 3500 (rpm)
